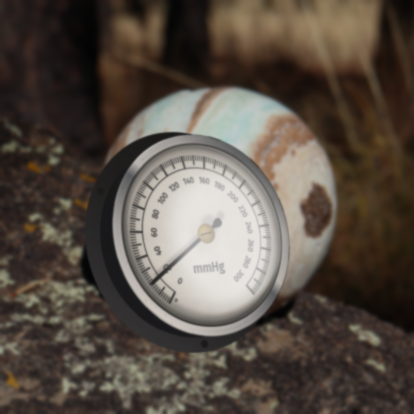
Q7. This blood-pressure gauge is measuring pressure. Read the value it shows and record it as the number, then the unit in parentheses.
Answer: 20 (mmHg)
